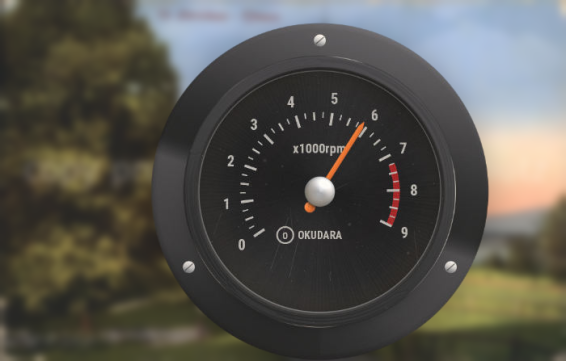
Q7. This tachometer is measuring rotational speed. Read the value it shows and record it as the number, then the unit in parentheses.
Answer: 5875 (rpm)
